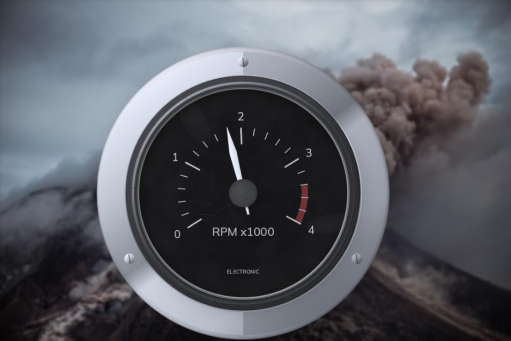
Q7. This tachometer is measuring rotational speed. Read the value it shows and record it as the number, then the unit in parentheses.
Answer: 1800 (rpm)
